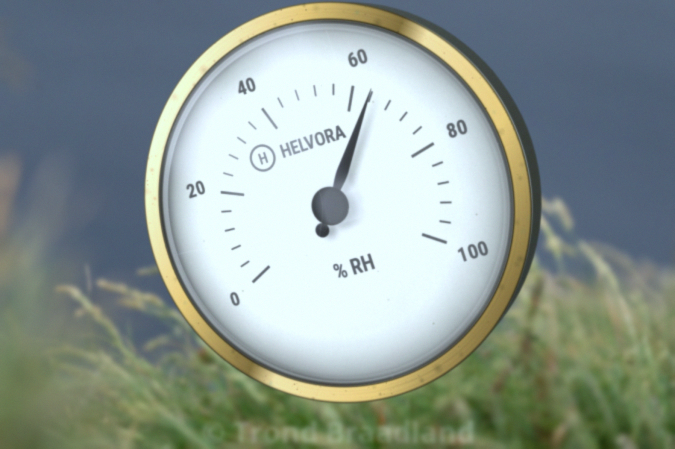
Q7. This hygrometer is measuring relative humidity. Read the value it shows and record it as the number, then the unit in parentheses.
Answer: 64 (%)
